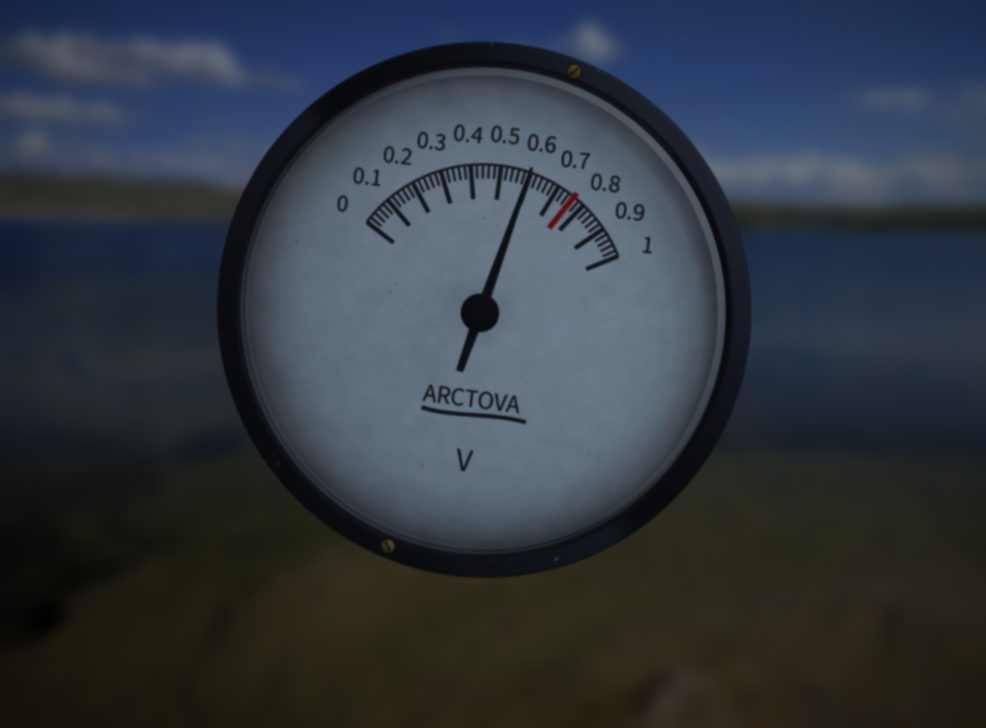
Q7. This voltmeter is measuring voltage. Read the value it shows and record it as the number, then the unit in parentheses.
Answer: 0.6 (V)
